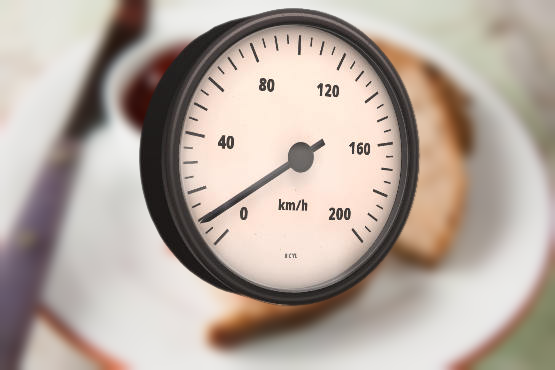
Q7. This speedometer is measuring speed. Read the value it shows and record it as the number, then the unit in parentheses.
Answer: 10 (km/h)
